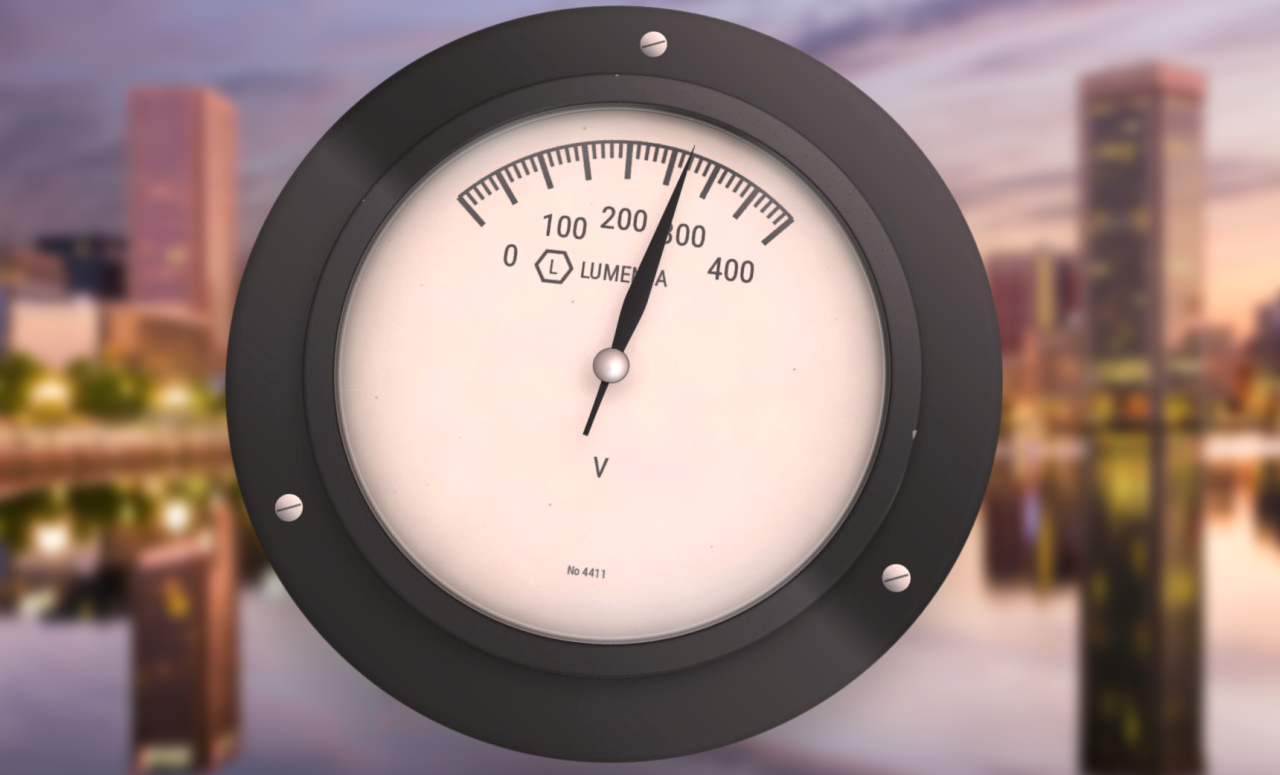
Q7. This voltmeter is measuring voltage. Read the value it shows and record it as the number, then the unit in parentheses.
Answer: 270 (V)
